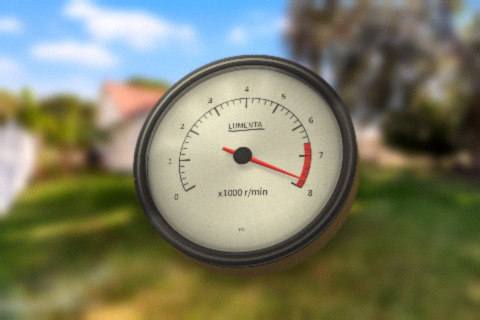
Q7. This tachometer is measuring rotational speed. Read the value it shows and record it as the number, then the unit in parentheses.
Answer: 7800 (rpm)
